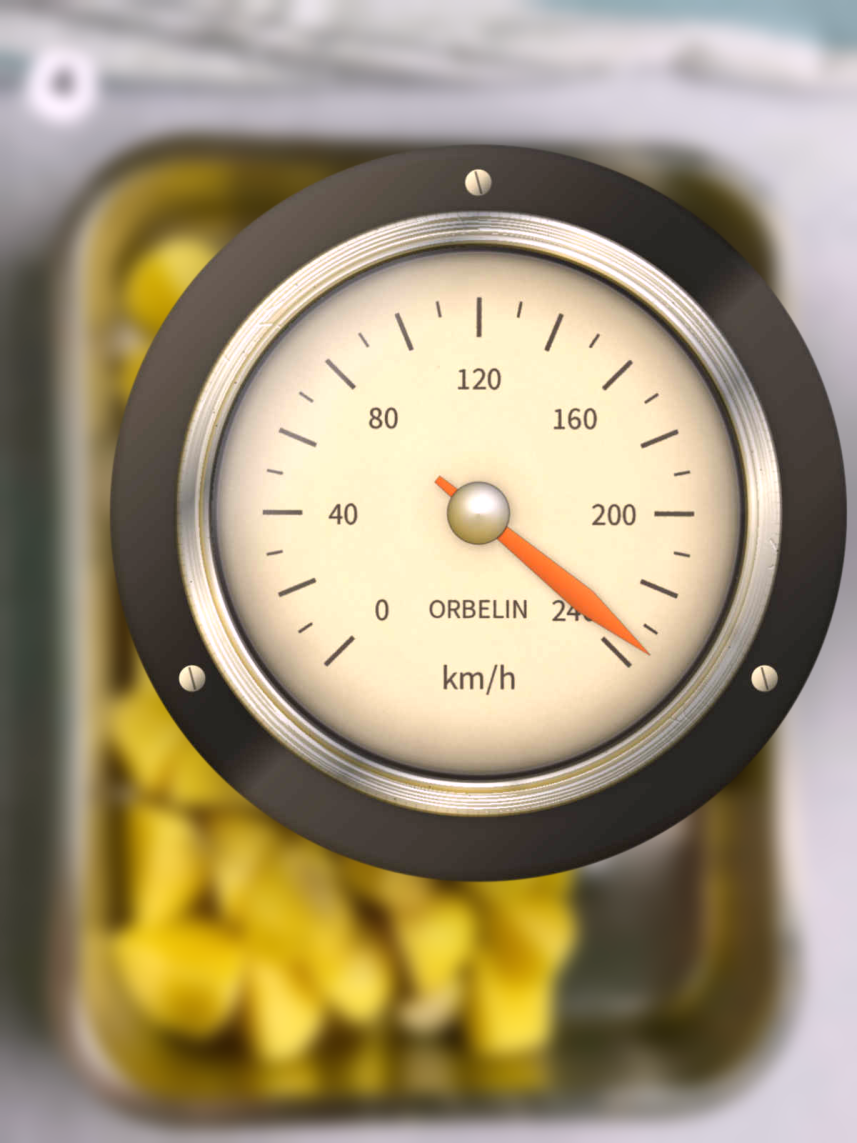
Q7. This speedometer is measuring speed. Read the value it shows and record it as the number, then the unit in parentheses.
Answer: 235 (km/h)
